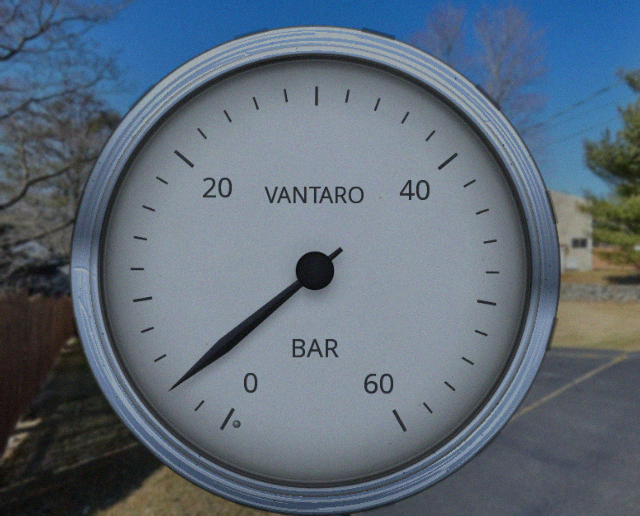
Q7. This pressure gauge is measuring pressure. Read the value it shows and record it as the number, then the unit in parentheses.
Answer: 4 (bar)
